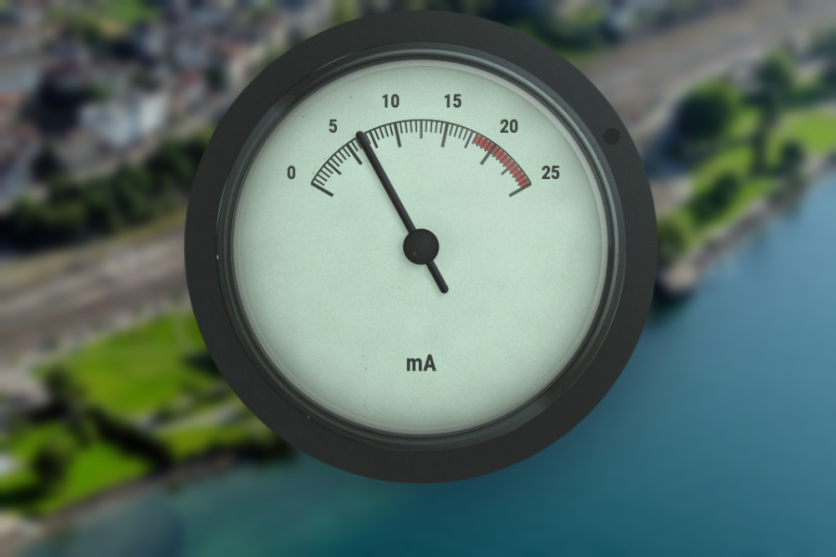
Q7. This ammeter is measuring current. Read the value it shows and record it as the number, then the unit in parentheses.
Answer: 6.5 (mA)
